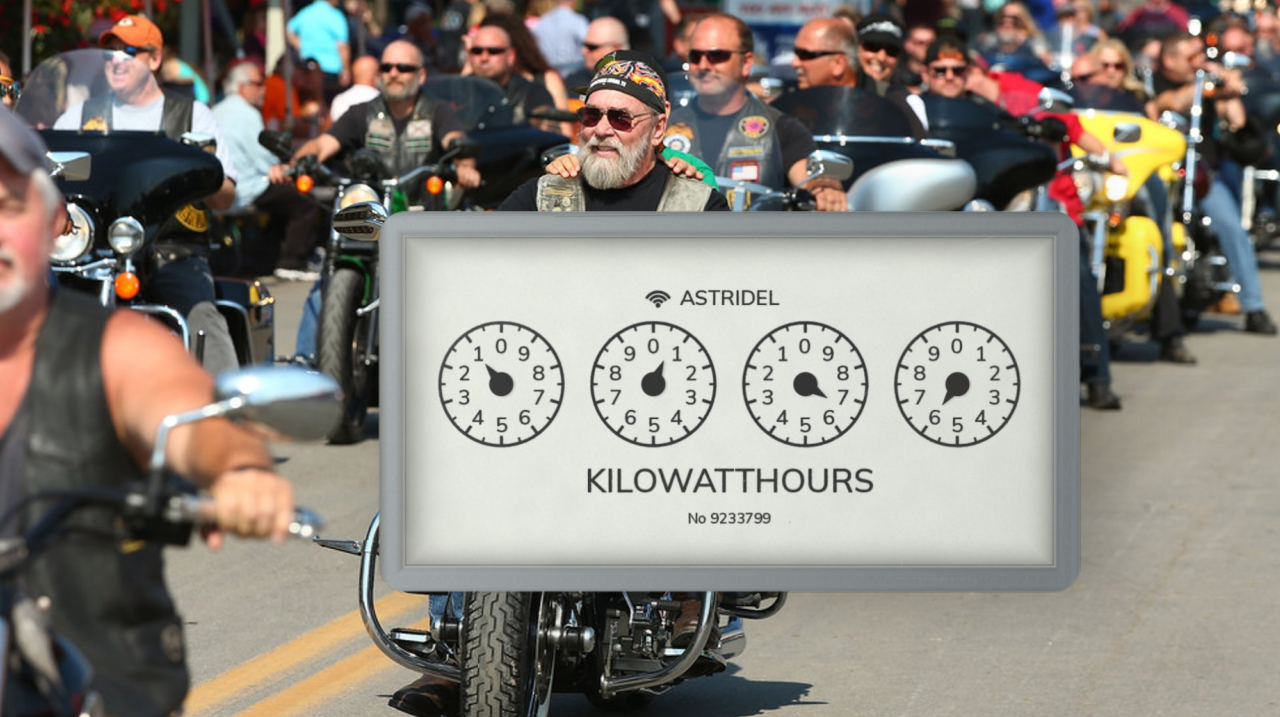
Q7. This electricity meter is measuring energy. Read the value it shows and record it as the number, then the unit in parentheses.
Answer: 1066 (kWh)
